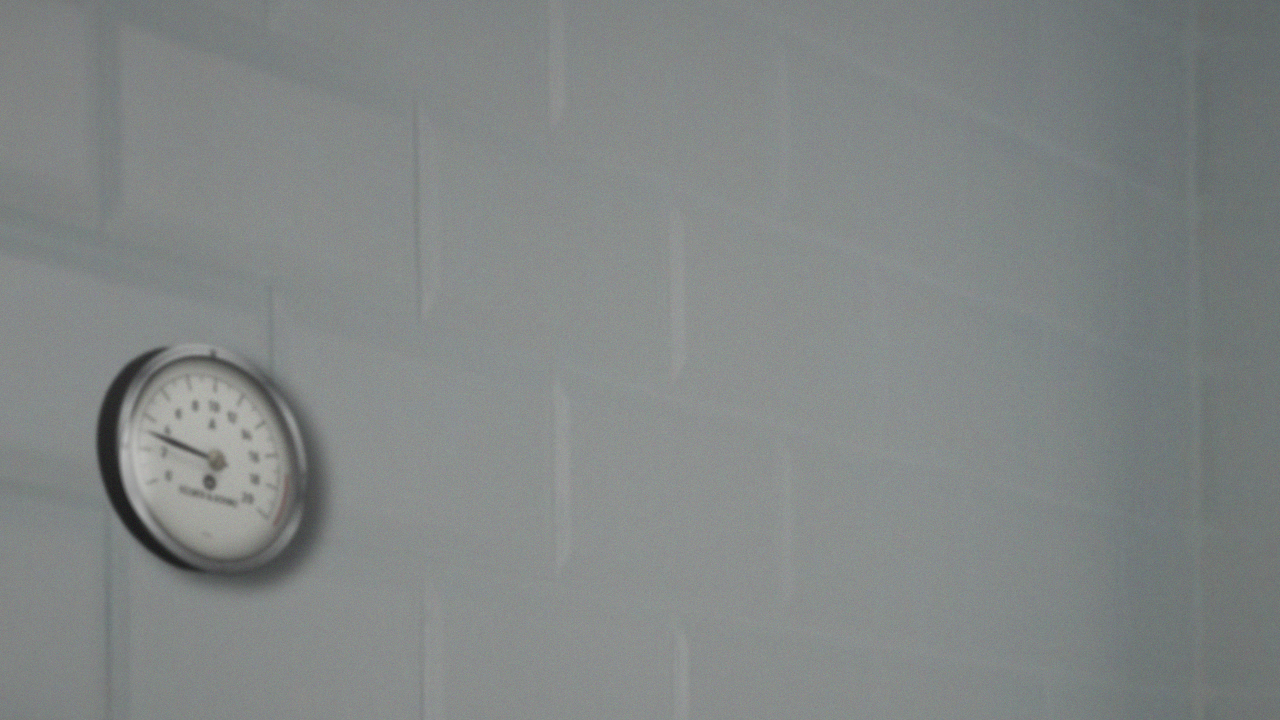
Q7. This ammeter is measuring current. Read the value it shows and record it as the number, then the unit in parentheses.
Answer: 3 (A)
